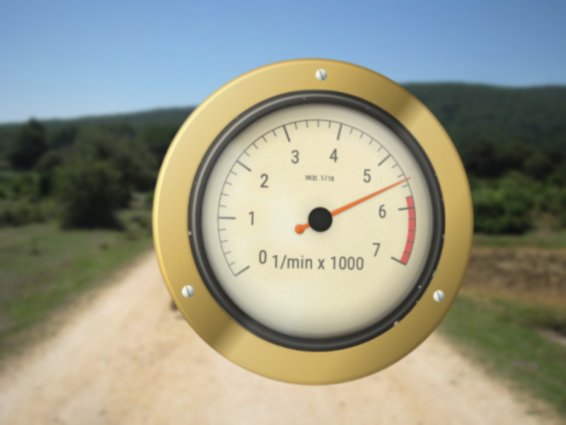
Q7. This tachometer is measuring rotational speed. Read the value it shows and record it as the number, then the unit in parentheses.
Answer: 5500 (rpm)
